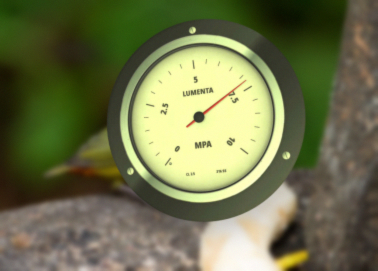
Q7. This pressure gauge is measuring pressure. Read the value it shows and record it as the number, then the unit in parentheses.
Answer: 7.25 (MPa)
